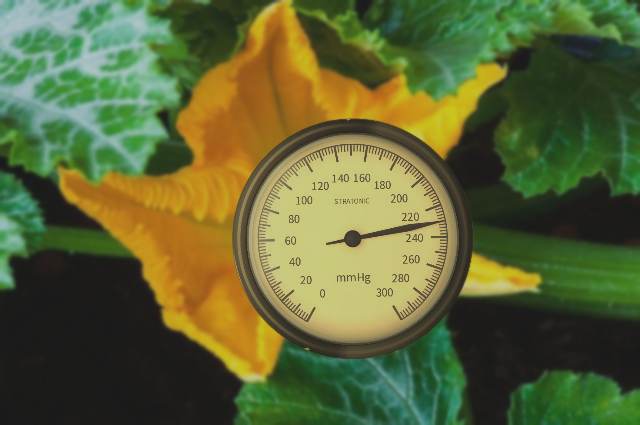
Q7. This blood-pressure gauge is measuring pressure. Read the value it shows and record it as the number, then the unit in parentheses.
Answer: 230 (mmHg)
